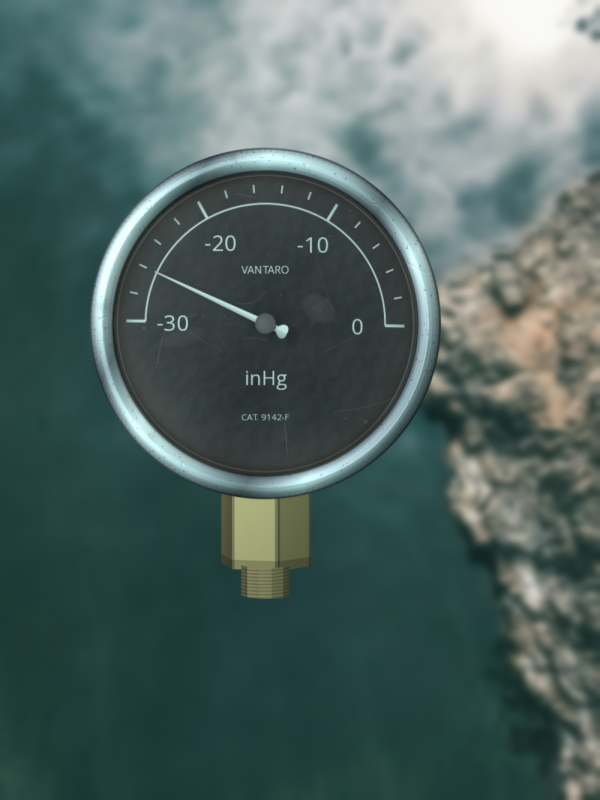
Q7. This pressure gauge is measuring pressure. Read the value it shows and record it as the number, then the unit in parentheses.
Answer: -26 (inHg)
